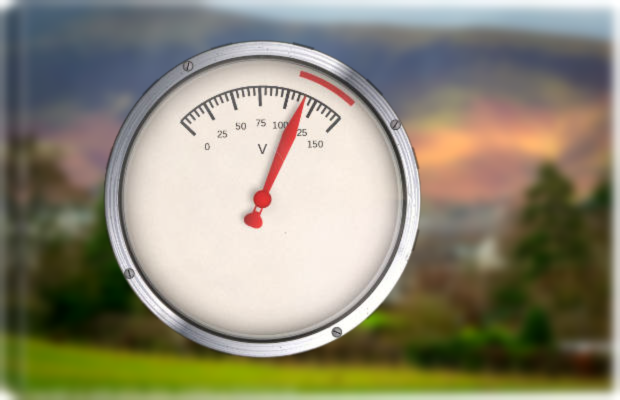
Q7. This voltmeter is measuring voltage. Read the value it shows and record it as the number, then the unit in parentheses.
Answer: 115 (V)
